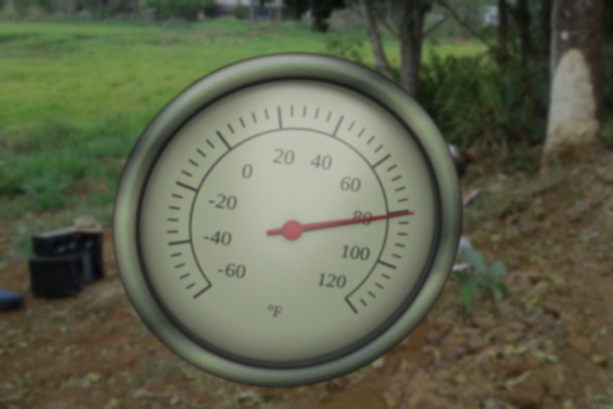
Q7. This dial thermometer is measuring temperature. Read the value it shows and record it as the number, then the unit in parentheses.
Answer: 80 (°F)
